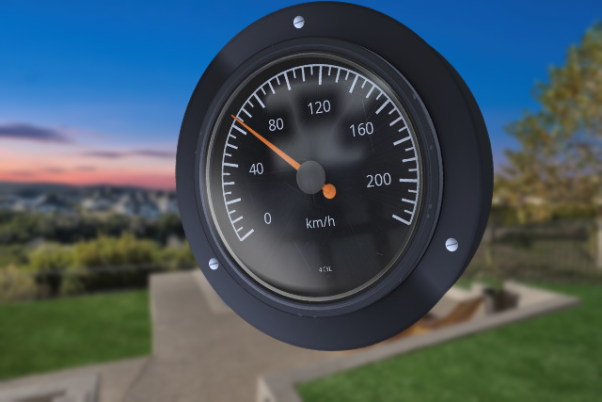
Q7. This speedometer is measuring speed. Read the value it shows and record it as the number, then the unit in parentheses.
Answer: 65 (km/h)
